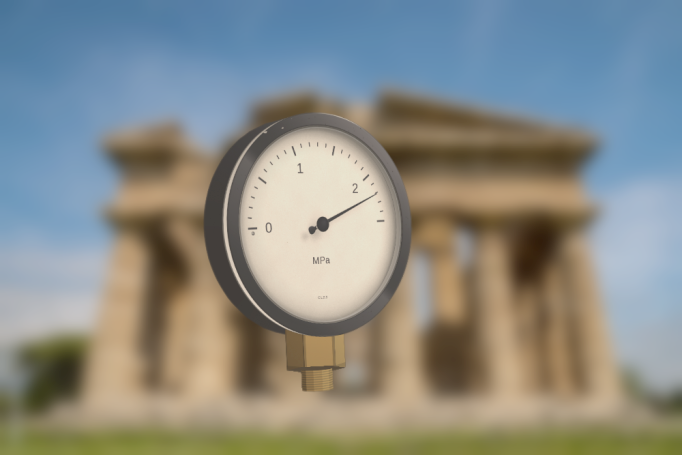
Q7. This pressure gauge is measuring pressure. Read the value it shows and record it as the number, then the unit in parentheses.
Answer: 2.2 (MPa)
